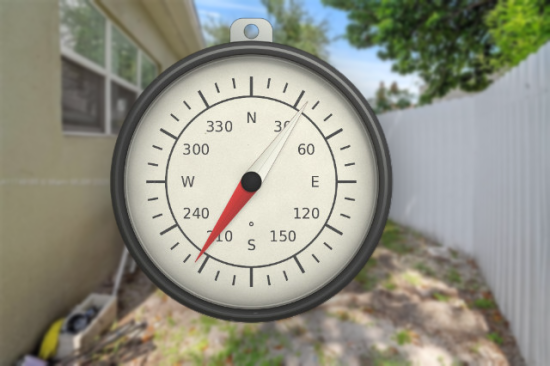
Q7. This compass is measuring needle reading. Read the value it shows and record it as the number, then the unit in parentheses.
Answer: 215 (°)
